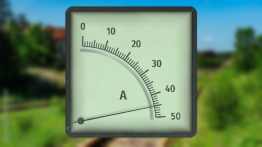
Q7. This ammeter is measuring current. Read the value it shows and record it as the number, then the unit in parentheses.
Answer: 45 (A)
